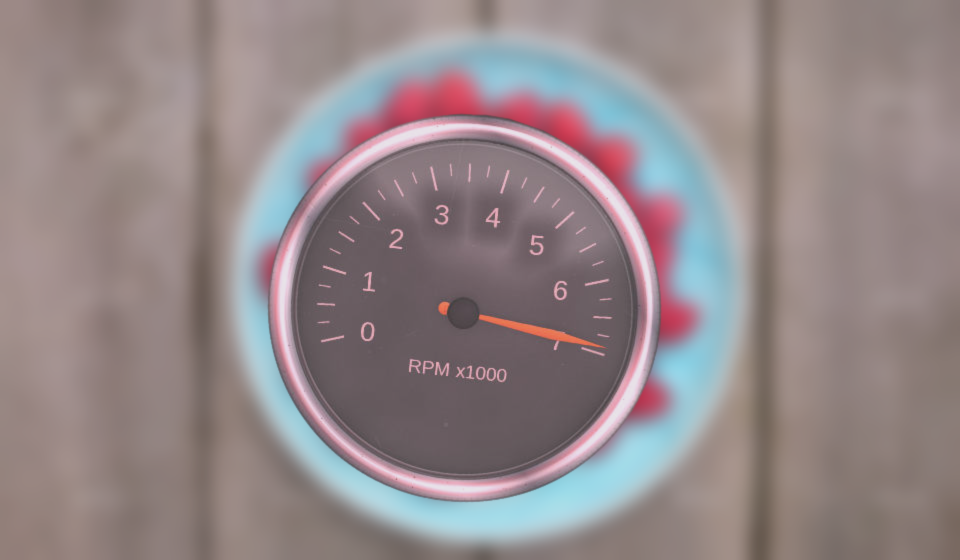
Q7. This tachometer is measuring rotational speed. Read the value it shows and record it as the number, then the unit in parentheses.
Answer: 6875 (rpm)
